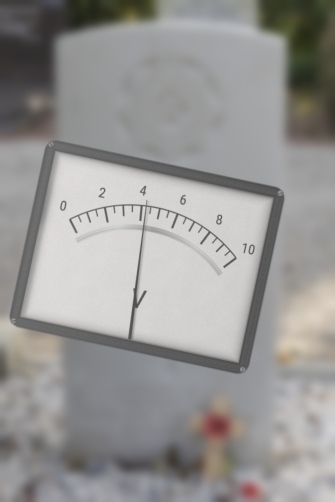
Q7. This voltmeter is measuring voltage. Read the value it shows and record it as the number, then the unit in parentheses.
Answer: 4.25 (V)
